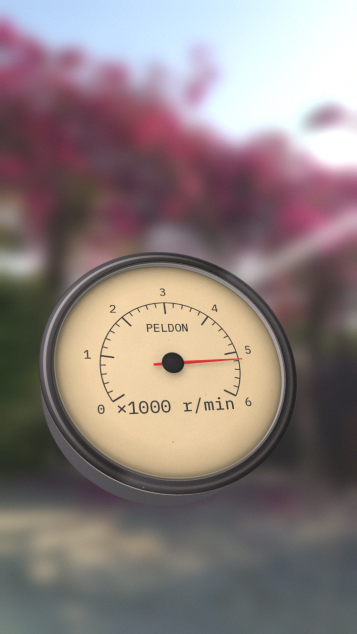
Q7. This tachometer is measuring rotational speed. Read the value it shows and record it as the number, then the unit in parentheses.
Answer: 5200 (rpm)
